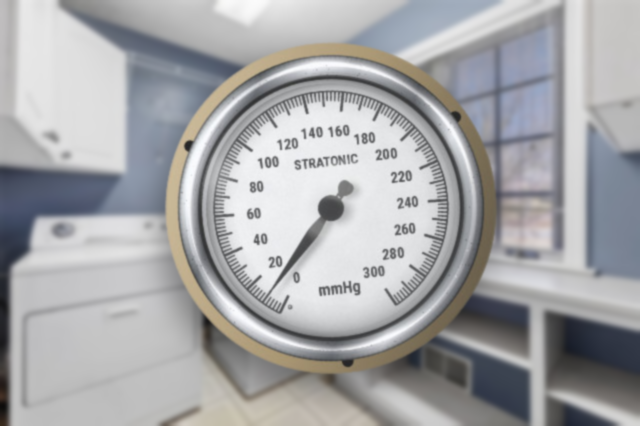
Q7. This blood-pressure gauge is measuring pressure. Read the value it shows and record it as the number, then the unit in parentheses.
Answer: 10 (mmHg)
